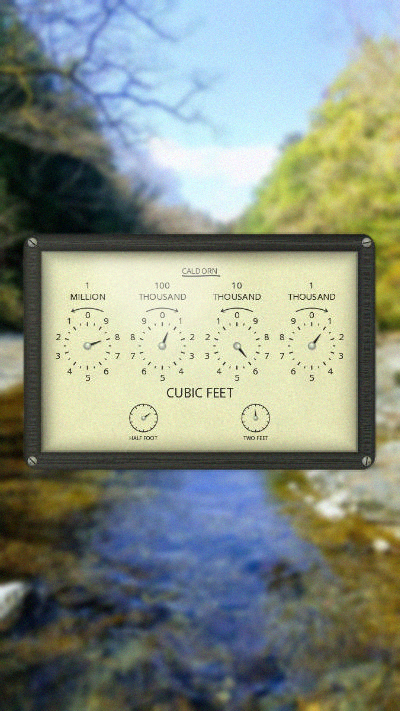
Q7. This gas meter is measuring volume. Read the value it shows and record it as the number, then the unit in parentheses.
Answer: 806100 (ft³)
